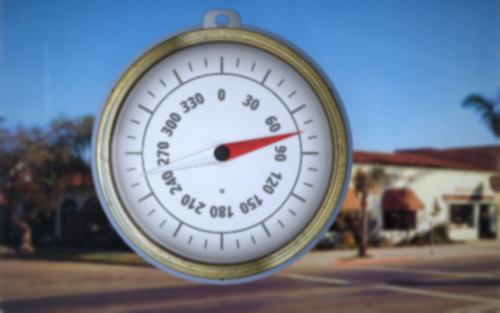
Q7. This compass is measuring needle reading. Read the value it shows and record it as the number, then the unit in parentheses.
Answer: 75 (°)
